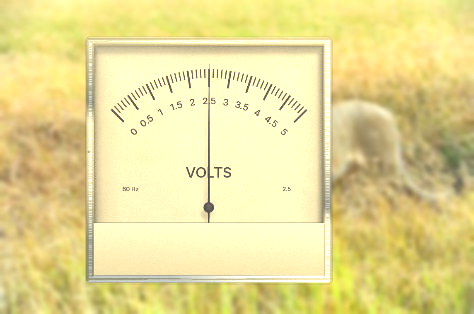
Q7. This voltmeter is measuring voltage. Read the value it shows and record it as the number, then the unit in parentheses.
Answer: 2.5 (V)
